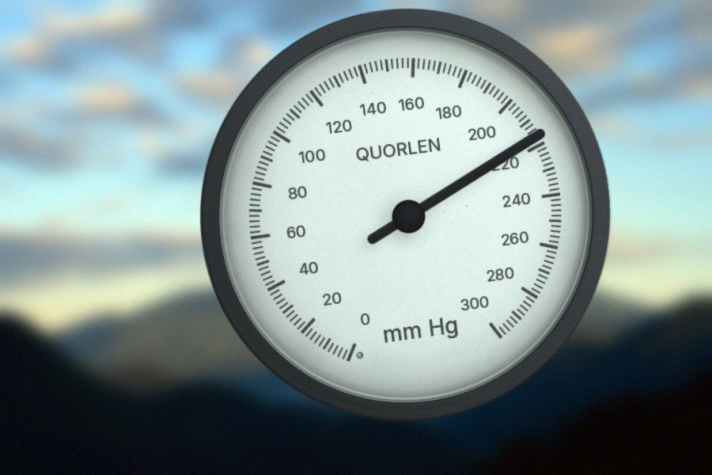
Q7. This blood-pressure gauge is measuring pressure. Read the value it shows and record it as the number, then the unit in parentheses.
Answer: 216 (mmHg)
